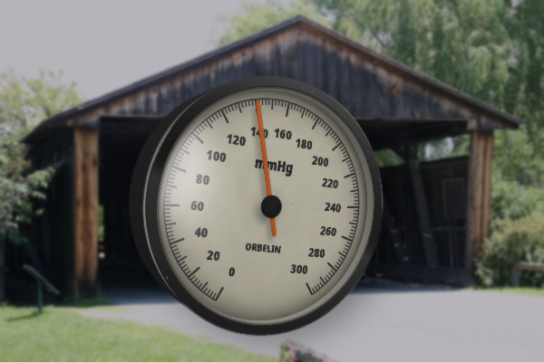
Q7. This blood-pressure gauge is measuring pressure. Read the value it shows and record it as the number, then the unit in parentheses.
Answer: 140 (mmHg)
